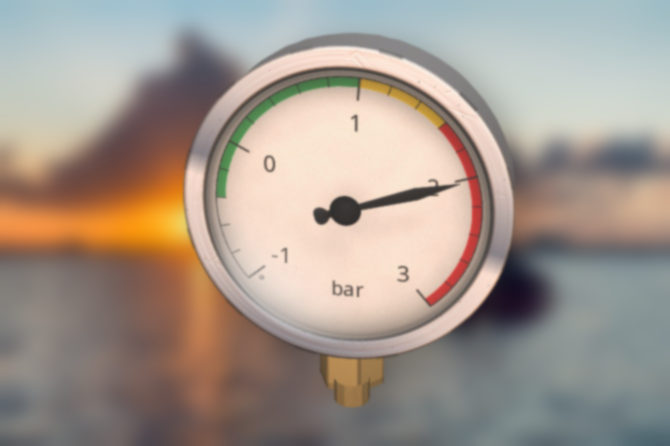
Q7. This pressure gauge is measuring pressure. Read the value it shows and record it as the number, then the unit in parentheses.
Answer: 2 (bar)
